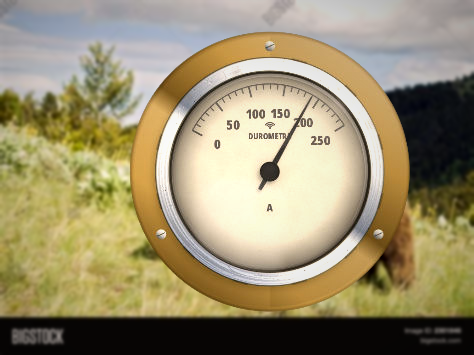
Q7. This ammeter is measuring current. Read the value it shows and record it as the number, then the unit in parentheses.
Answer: 190 (A)
